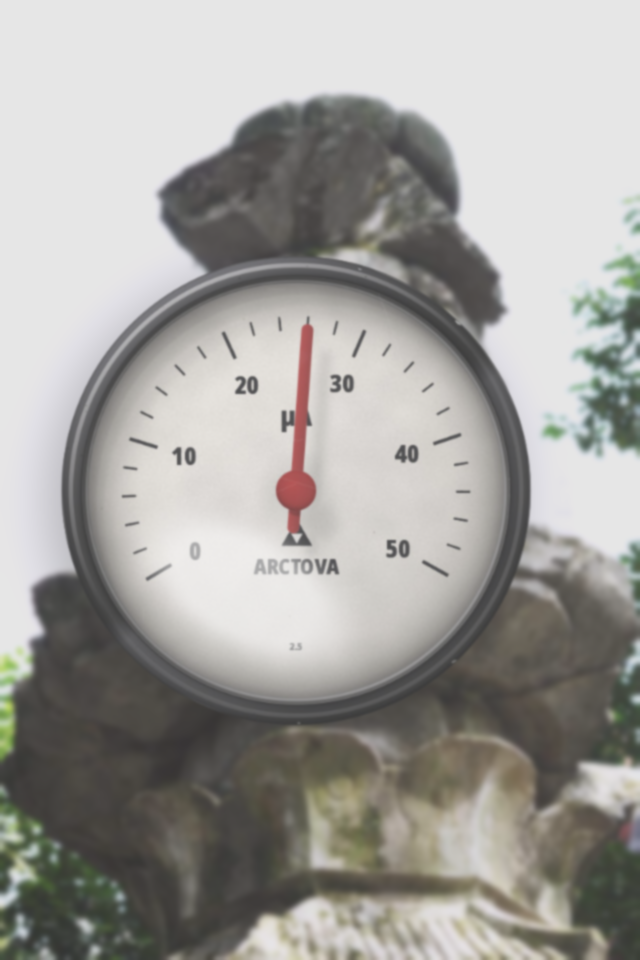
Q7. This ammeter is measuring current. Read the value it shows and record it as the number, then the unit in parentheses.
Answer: 26 (µA)
